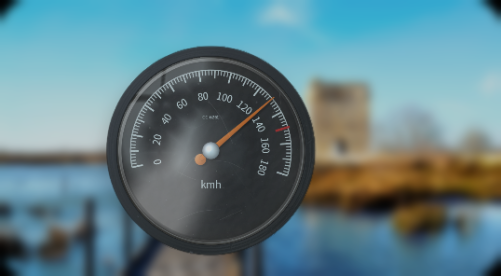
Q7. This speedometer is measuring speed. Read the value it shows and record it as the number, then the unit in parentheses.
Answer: 130 (km/h)
